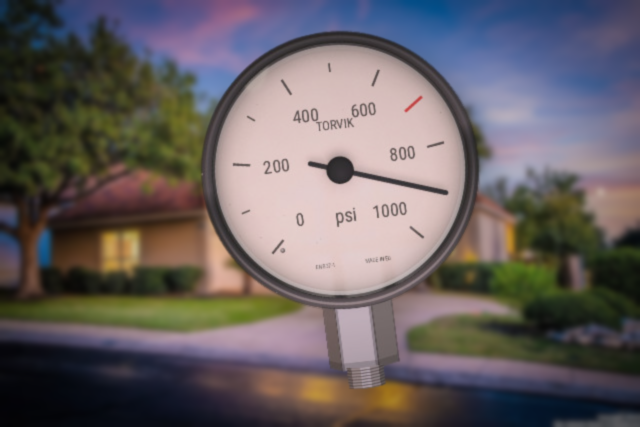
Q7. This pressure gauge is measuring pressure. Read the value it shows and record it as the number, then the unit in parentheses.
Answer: 900 (psi)
